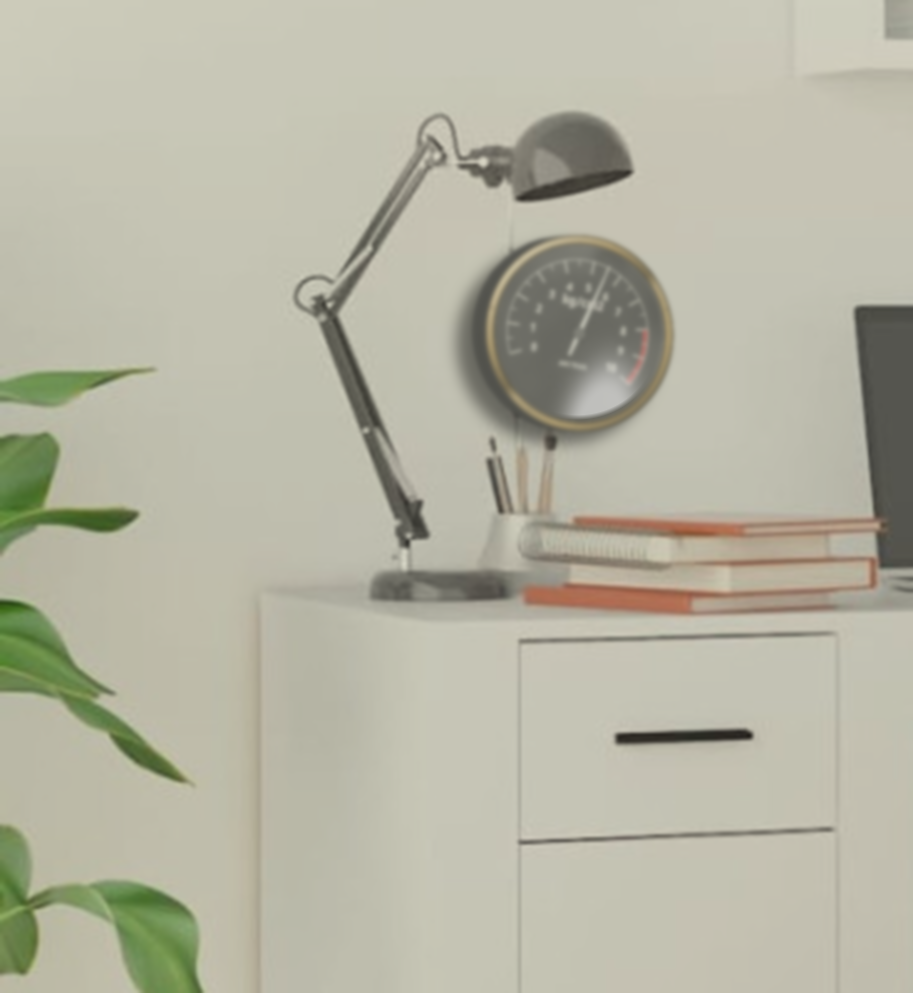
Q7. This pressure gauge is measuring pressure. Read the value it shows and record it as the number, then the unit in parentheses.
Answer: 5.5 (kg/cm²)
